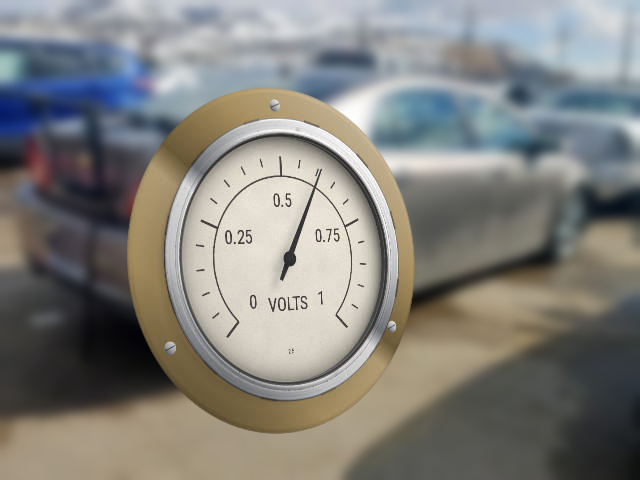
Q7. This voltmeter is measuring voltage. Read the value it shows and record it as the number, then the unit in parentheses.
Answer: 0.6 (V)
